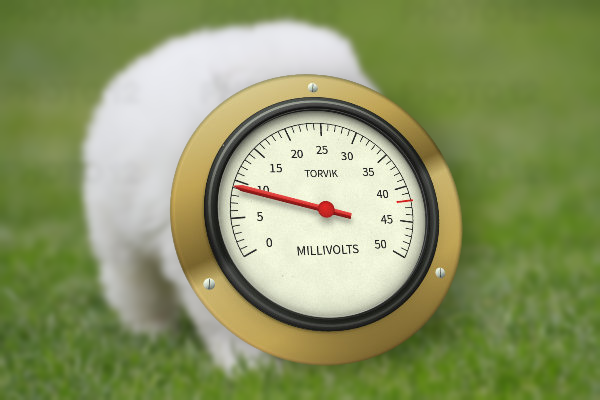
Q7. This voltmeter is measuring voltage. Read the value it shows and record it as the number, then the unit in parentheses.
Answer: 9 (mV)
